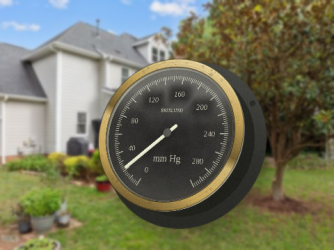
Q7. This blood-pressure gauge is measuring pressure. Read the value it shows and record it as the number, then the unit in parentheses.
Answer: 20 (mmHg)
